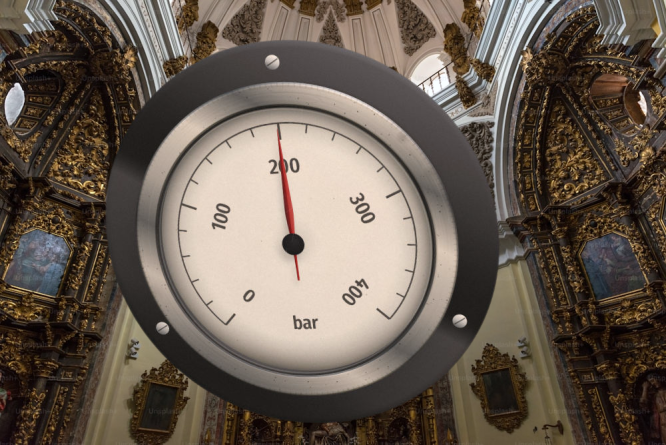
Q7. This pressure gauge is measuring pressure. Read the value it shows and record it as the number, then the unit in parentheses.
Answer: 200 (bar)
